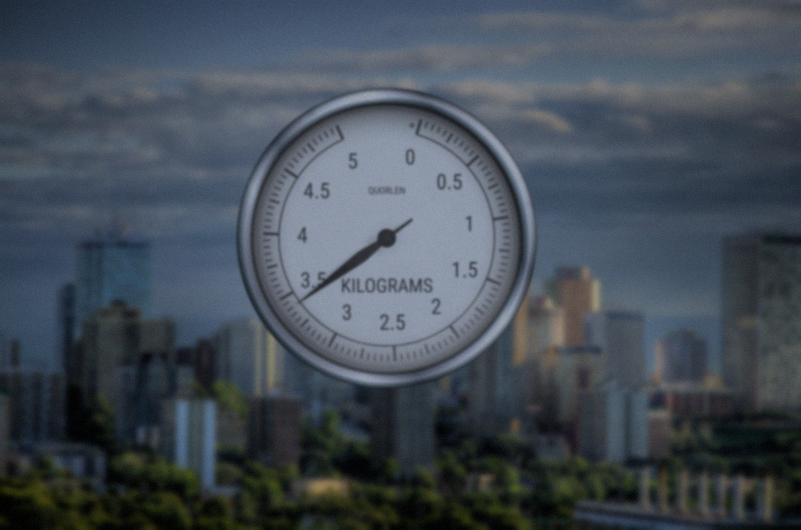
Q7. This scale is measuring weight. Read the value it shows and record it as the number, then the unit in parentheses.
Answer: 3.4 (kg)
